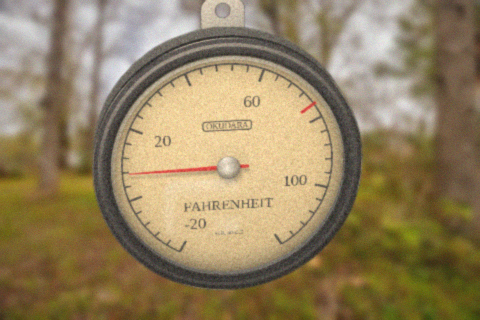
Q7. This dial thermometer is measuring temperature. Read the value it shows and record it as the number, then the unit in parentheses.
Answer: 8 (°F)
